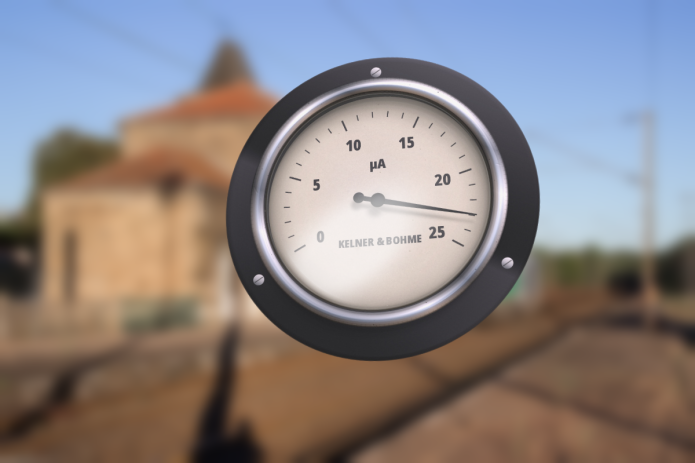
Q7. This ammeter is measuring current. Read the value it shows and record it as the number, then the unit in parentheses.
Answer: 23 (µA)
